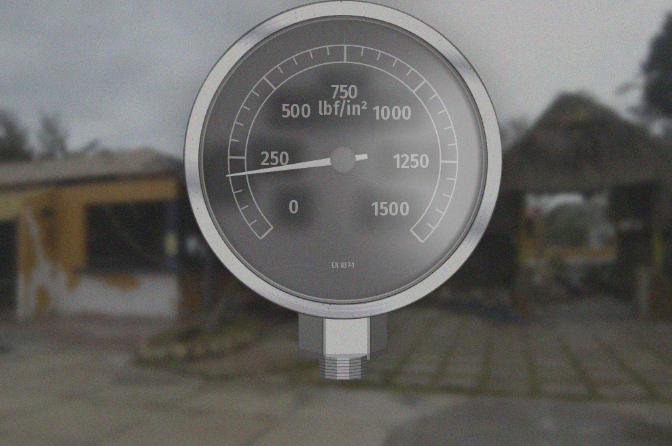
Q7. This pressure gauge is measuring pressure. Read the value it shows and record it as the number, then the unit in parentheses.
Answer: 200 (psi)
